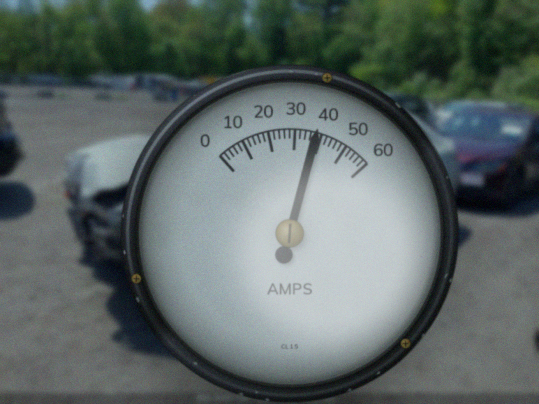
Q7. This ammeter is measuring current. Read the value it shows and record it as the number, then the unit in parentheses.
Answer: 38 (A)
